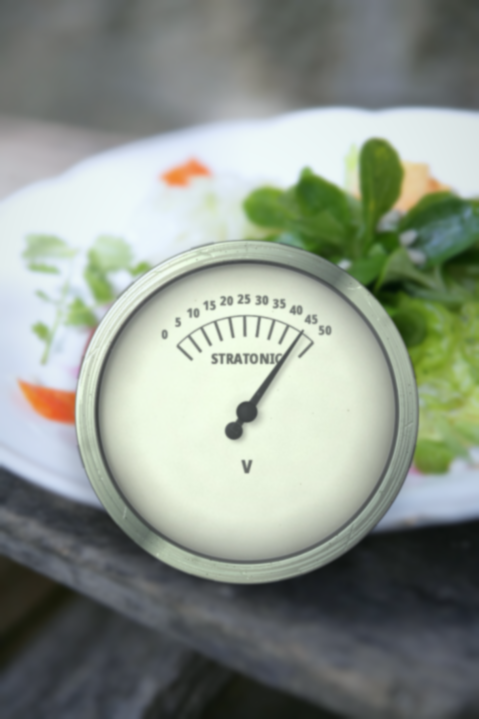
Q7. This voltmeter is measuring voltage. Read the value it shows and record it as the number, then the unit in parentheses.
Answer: 45 (V)
